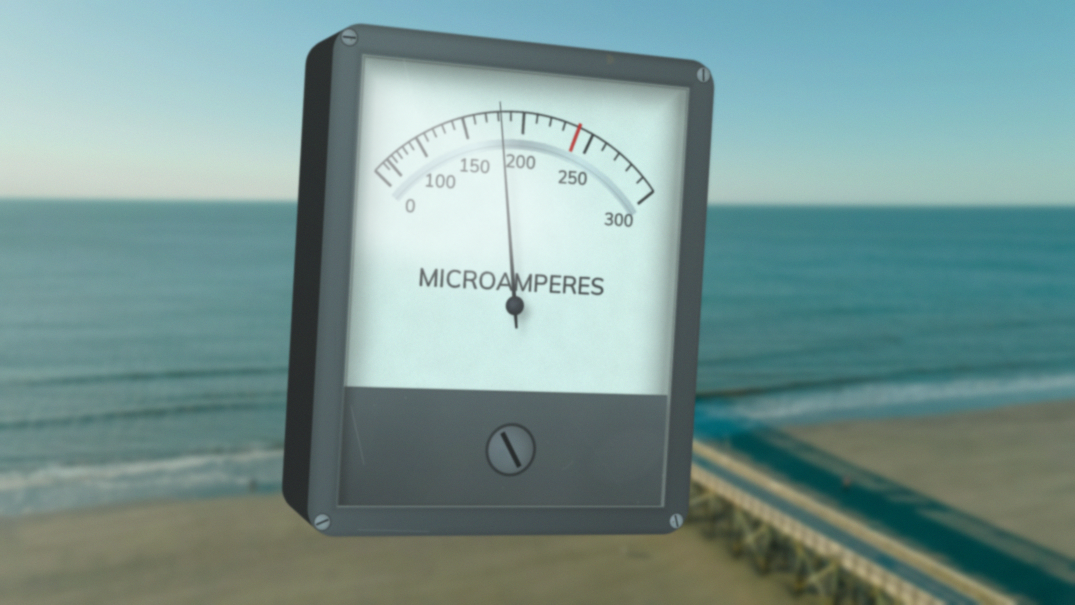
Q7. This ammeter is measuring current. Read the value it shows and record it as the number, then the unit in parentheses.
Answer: 180 (µA)
